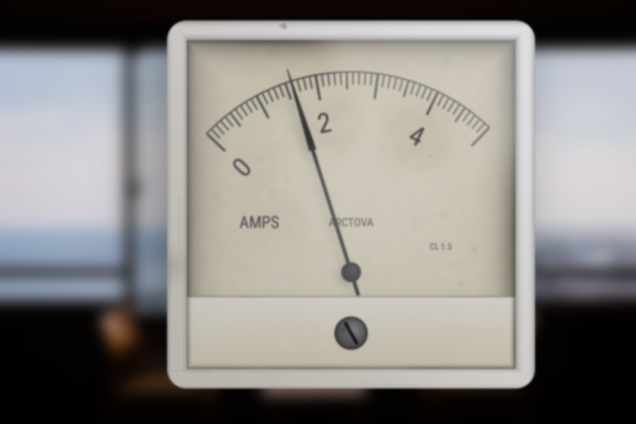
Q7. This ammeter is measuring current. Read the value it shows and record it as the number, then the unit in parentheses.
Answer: 1.6 (A)
